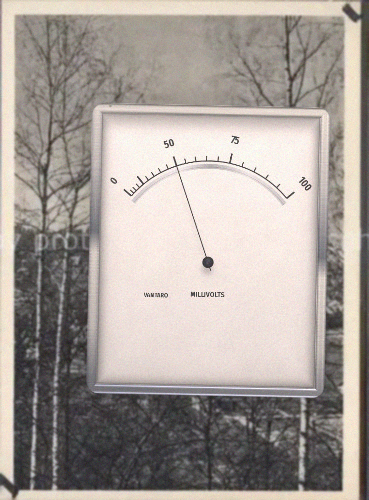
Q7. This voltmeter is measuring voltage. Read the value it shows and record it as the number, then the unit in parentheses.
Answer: 50 (mV)
